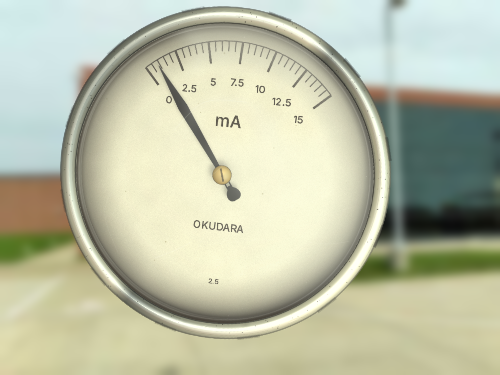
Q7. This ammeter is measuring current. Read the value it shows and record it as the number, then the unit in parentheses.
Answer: 1 (mA)
